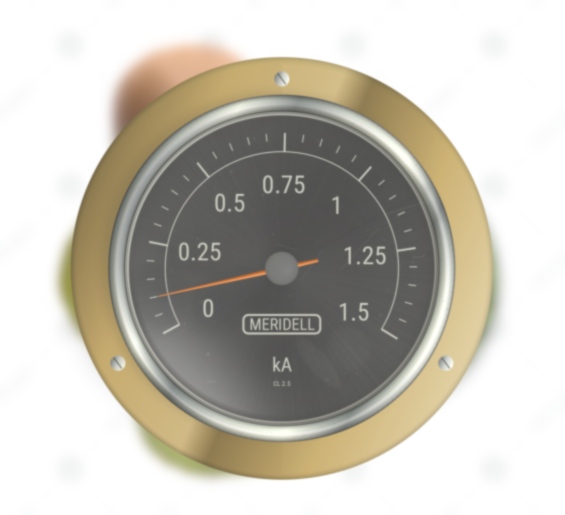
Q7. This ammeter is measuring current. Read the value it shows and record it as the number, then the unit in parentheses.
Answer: 0.1 (kA)
